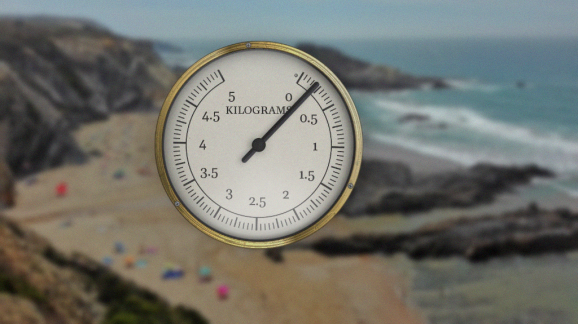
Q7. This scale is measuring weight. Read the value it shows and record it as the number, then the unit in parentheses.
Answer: 0.2 (kg)
